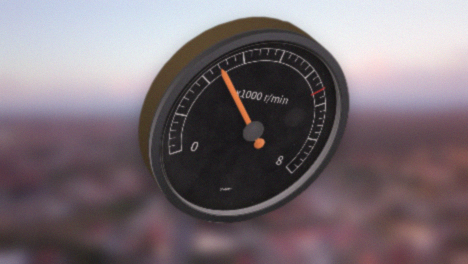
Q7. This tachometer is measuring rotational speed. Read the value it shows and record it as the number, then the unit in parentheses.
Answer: 2400 (rpm)
